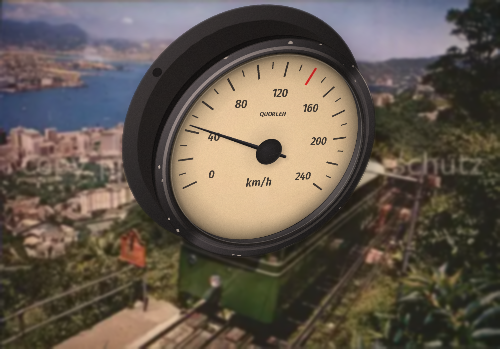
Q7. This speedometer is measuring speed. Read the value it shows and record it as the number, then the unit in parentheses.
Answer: 45 (km/h)
